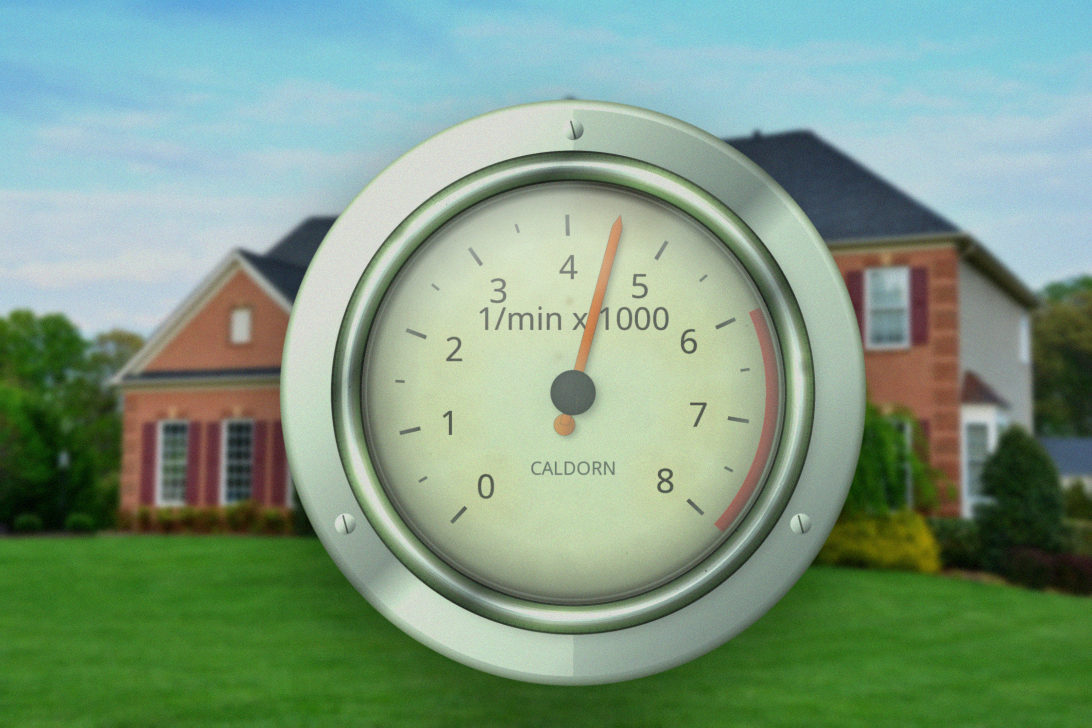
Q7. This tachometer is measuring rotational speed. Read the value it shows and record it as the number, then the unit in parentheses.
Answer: 4500 (rpm)
